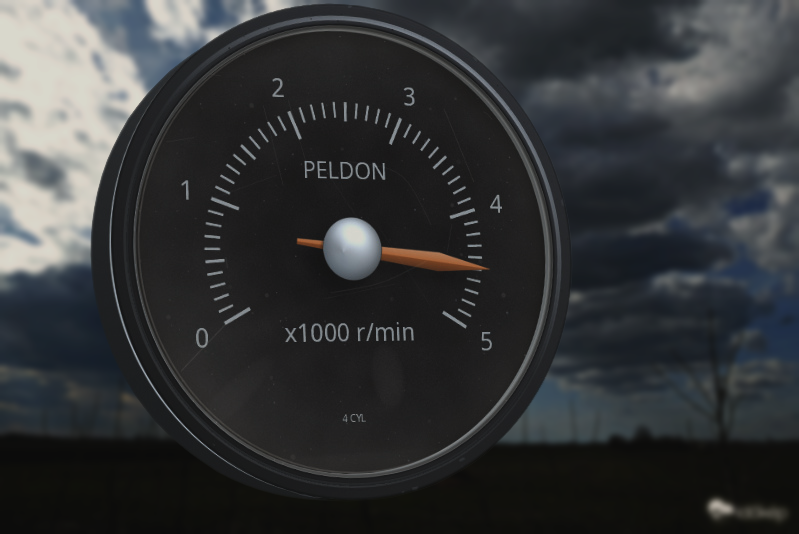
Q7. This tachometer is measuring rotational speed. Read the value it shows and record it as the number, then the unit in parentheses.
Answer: 4500 (rpm)
